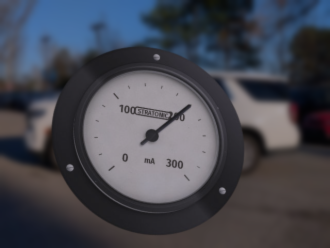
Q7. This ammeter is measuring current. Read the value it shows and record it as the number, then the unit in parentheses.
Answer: 200 (mA)
